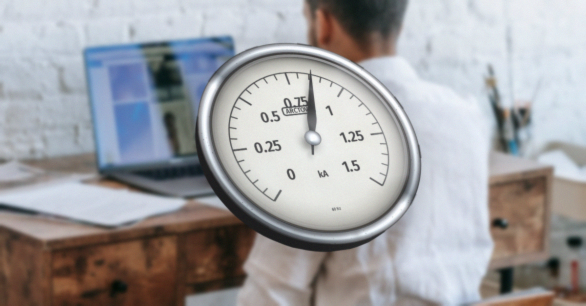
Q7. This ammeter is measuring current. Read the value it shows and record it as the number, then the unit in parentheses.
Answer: 0.85 (kA)
